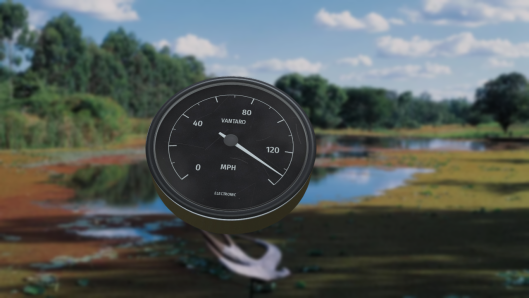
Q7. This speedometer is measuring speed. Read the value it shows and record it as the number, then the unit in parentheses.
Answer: 135 (mph)
